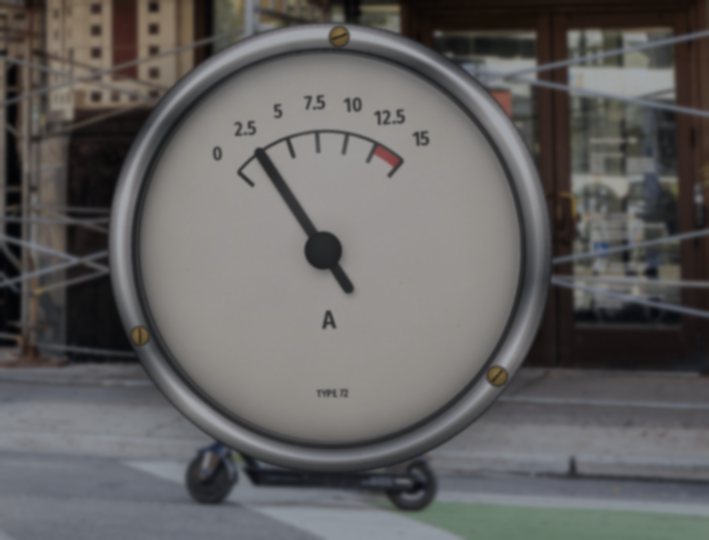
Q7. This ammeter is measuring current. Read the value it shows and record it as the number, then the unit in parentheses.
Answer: 2.5 (A)
